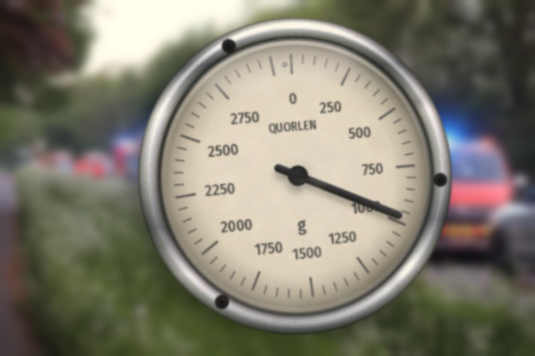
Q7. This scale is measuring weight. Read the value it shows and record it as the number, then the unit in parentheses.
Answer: 975 (g)
